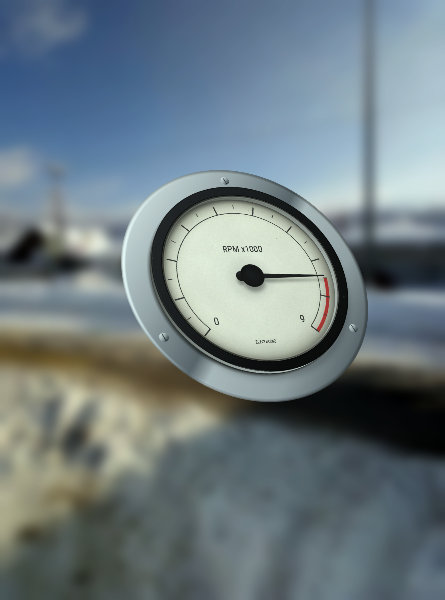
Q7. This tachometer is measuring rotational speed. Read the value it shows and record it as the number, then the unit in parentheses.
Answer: 7500 (rpm)
